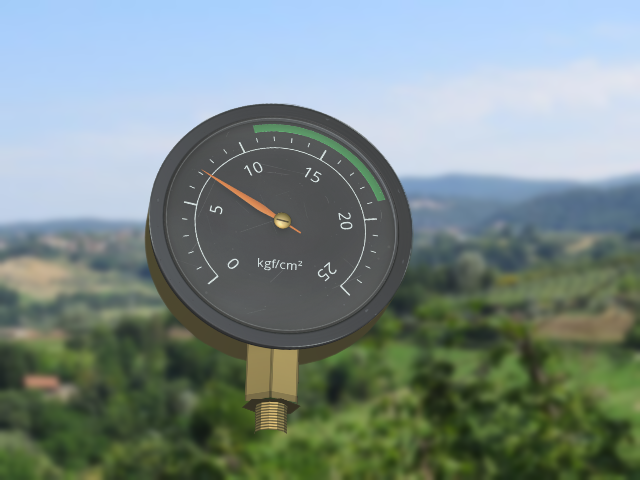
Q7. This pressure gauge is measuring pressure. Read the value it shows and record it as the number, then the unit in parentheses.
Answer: 7 (kg/cm²)
